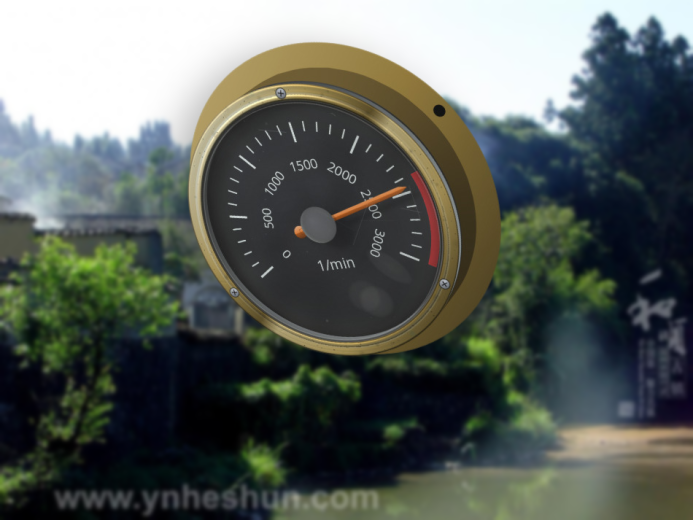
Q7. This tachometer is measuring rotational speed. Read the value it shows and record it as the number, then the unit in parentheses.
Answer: 2450 (rpm)
